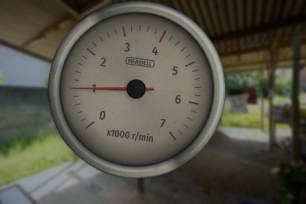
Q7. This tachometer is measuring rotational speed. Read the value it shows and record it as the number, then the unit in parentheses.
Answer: 1000 (rpm)
